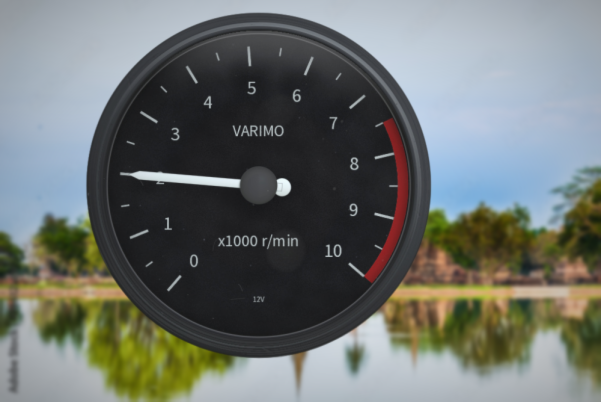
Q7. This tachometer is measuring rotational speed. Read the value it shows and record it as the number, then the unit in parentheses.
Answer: 2000 (rpm)
